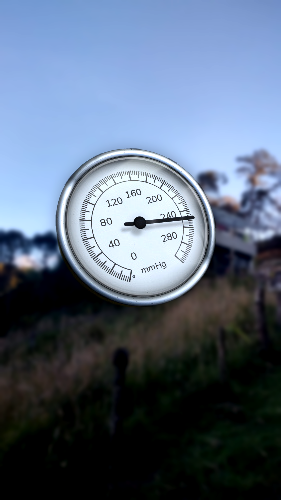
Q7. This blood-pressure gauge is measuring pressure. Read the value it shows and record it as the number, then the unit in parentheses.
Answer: 250 (mmHg)
